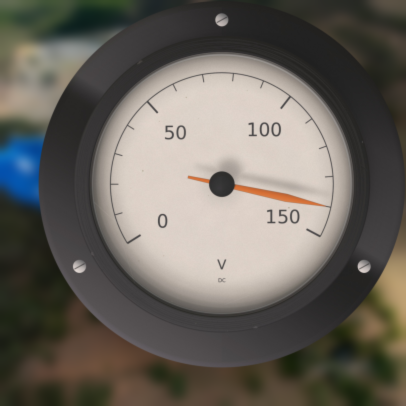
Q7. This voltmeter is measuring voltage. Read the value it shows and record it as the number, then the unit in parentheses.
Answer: 140 (V)
